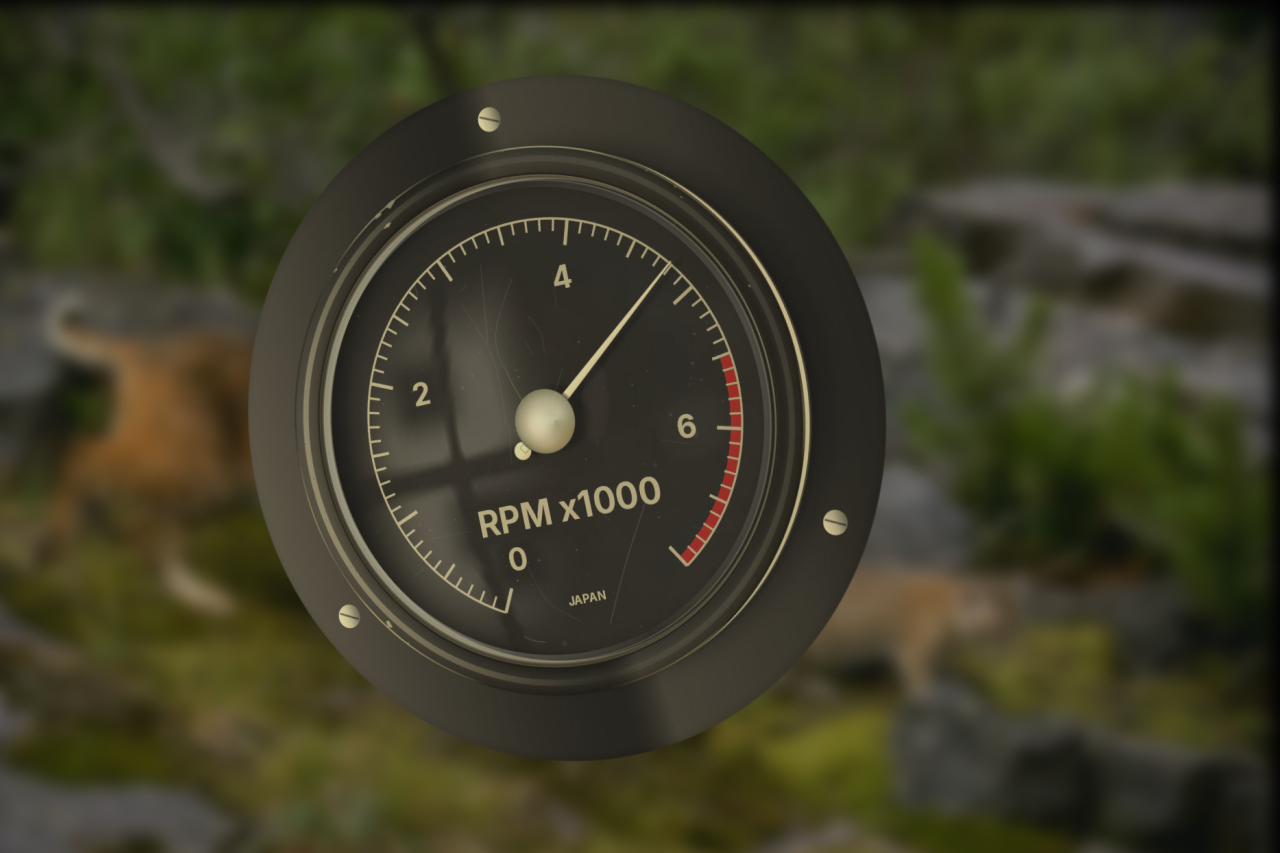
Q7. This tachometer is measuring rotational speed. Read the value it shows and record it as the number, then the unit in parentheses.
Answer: 4800 (rpm)
